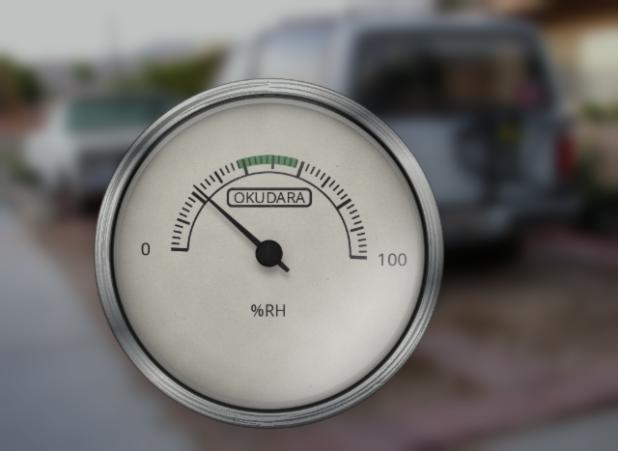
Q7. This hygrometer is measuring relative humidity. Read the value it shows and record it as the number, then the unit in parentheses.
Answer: 22 (%)
